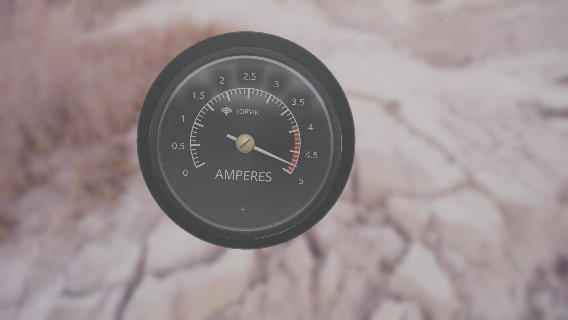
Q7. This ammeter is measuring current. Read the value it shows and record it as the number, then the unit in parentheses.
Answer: 4.8 (A)
